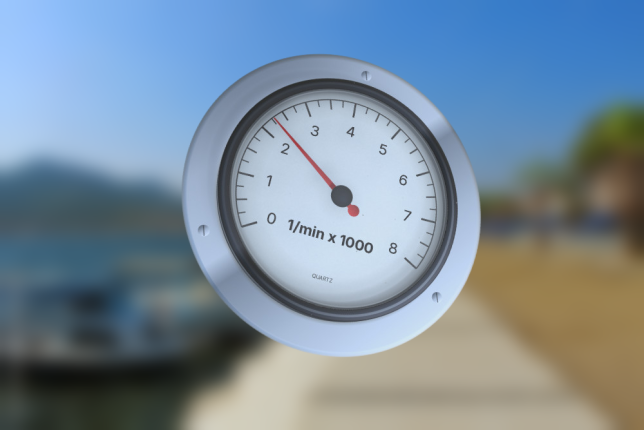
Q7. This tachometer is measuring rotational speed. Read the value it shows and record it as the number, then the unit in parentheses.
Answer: 2250 (rpm)
